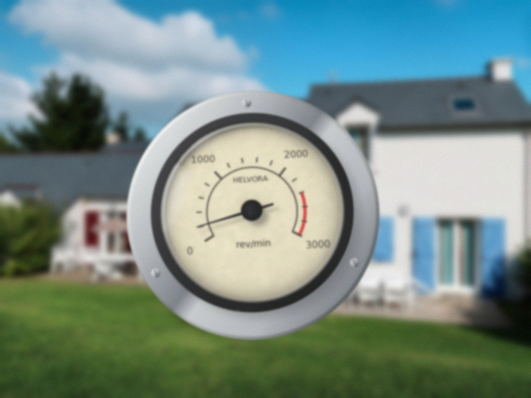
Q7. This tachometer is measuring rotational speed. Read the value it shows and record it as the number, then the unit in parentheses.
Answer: 200 (rpm)
